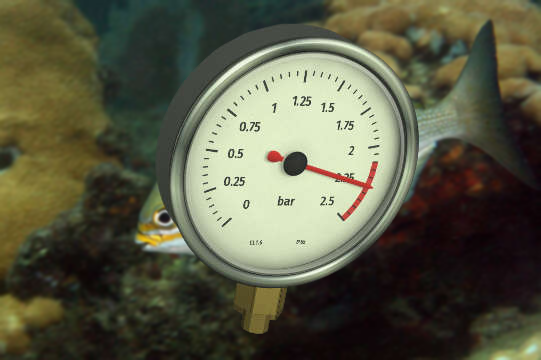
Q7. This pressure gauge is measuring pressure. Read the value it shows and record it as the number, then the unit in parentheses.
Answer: 2.25 (bar)
